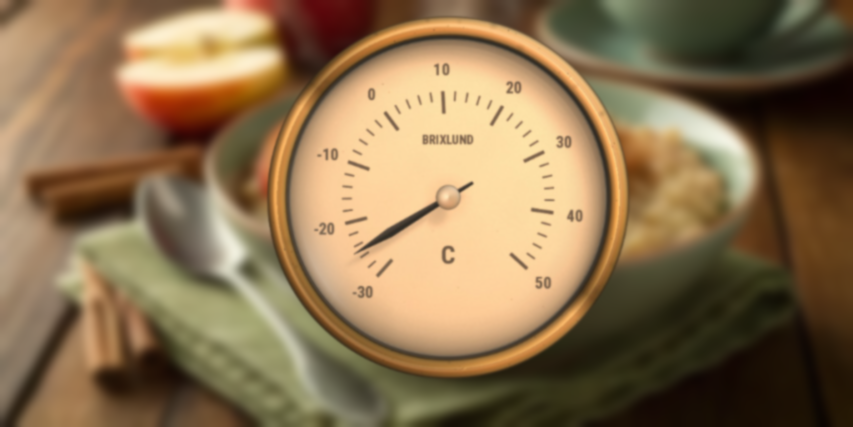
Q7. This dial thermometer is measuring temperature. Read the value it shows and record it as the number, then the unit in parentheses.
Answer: -25 (°C)
